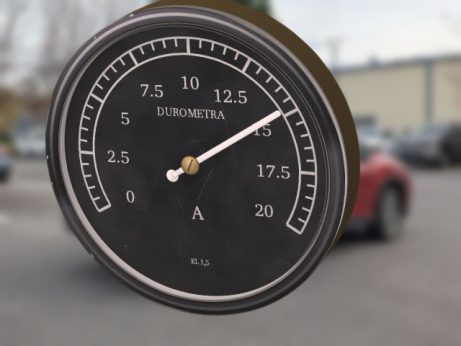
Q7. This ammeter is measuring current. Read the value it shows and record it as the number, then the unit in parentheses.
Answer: 14.75 (A)
